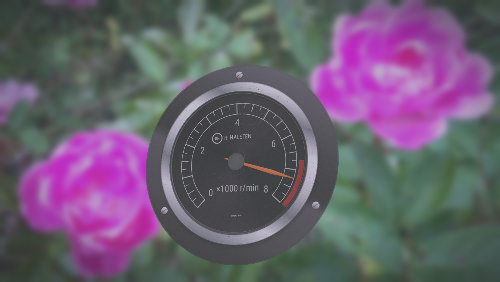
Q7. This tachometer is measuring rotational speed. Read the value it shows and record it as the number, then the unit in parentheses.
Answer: 7250 (rpm)
